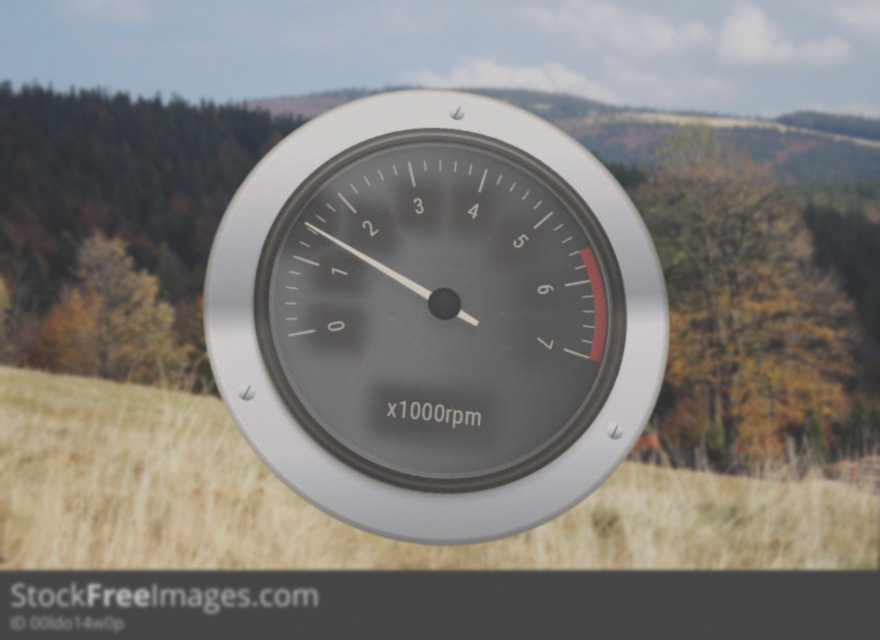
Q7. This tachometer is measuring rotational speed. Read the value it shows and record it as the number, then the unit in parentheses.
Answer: 1400 (rpm)
